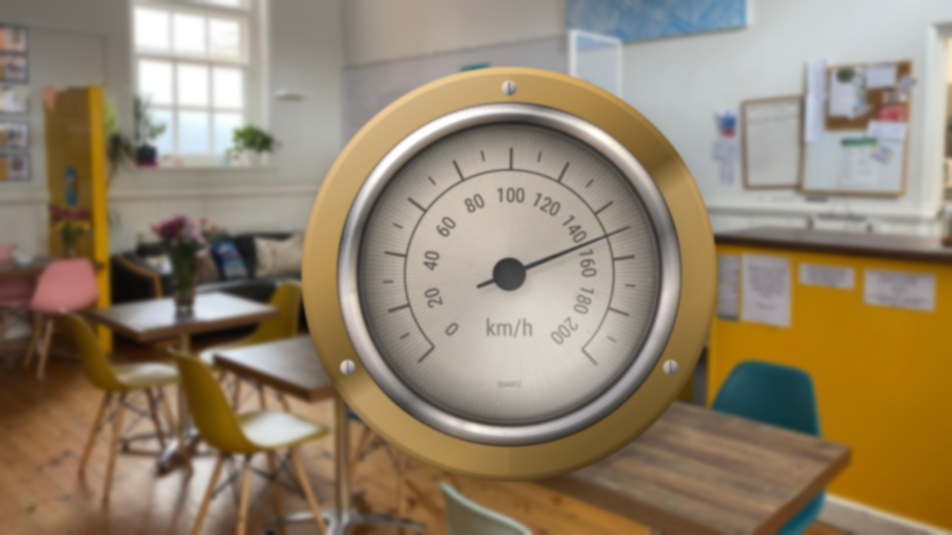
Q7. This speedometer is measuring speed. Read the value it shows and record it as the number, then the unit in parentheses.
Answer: 150 (km/h)
